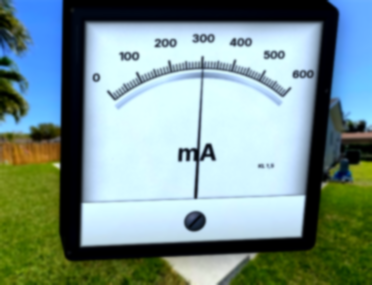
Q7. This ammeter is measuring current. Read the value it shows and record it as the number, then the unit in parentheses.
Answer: 300 (mA)
